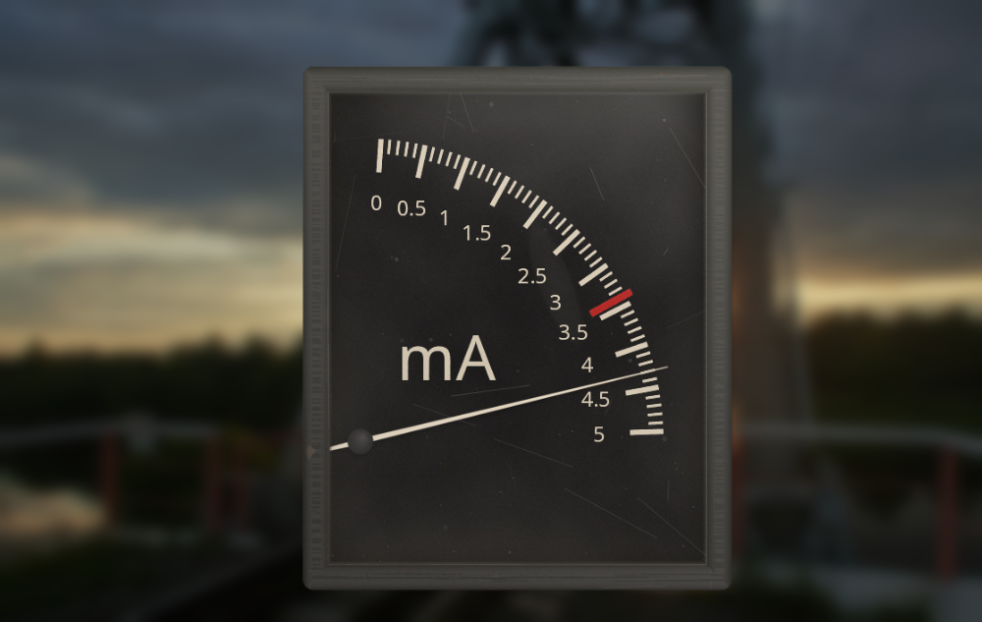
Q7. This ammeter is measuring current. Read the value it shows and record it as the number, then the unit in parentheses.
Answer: 4.3 (mA)
